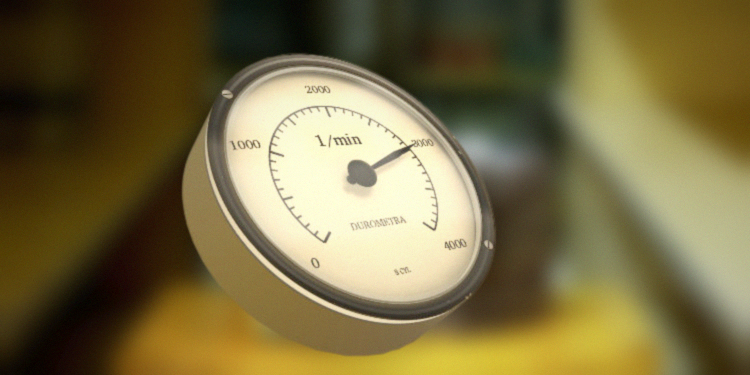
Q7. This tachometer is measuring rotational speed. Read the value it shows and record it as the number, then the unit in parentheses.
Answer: 3000 (rpm)
